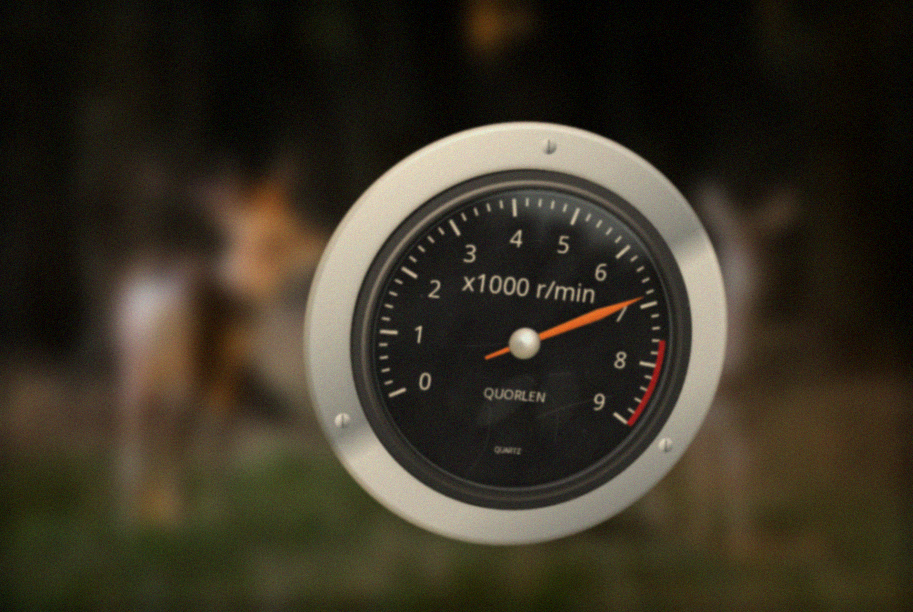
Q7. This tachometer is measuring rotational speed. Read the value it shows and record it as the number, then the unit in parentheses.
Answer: 6800 (rpm)
